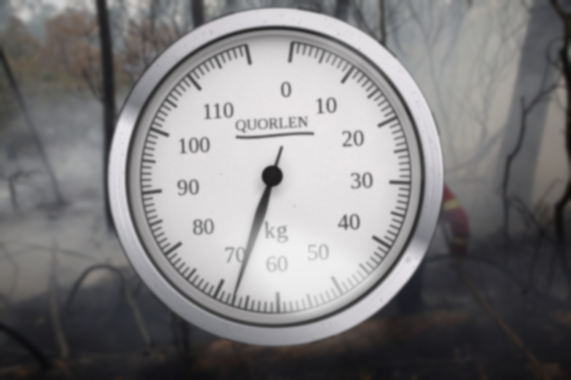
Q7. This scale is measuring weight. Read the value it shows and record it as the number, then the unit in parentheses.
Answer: 67 (kg)
